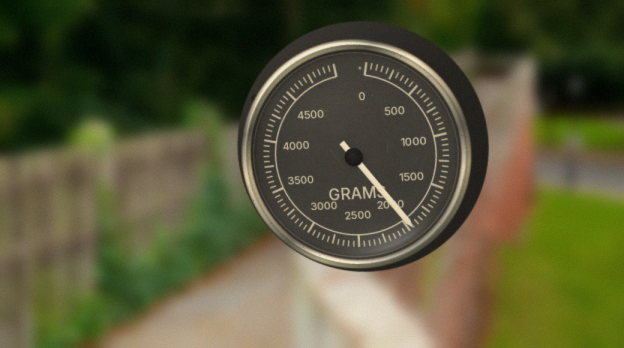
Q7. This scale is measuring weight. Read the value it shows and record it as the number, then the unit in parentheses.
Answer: 1950 (g)
